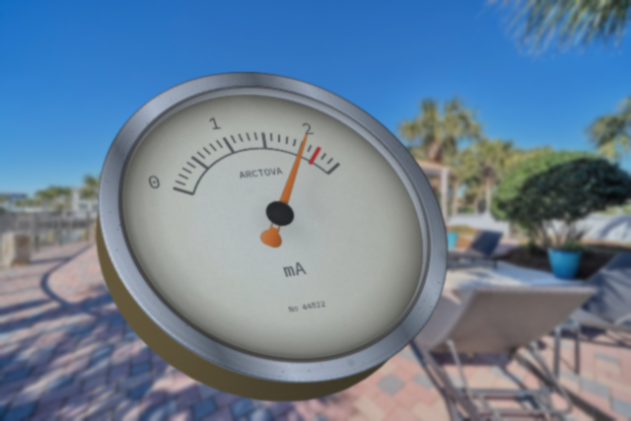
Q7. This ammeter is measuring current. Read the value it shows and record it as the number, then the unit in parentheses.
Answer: 2 (mA)
